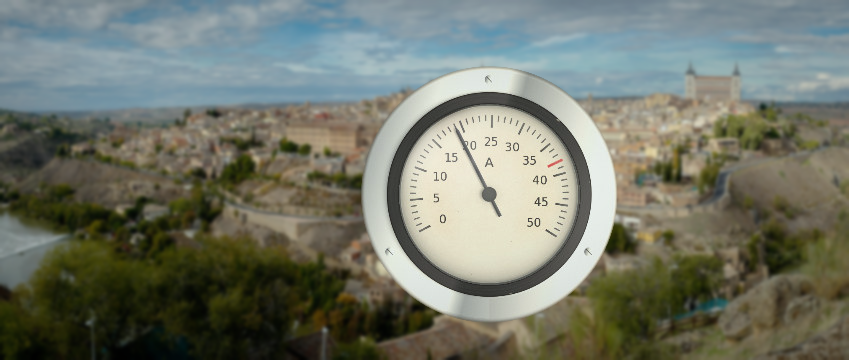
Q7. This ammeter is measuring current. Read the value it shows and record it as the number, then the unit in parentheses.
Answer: 19 (A)
